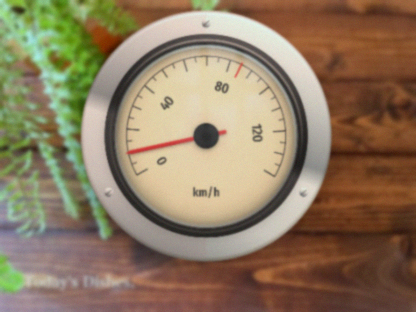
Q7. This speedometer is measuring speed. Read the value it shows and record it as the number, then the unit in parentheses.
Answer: 10 (km/h)
